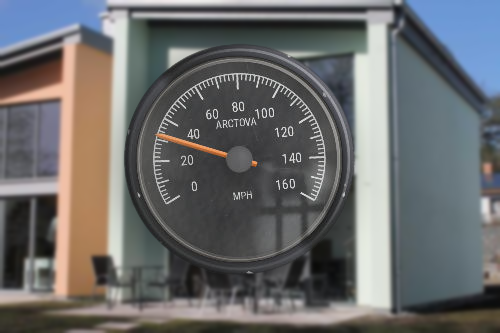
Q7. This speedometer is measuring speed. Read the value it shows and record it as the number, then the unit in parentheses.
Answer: 32 (mph)
